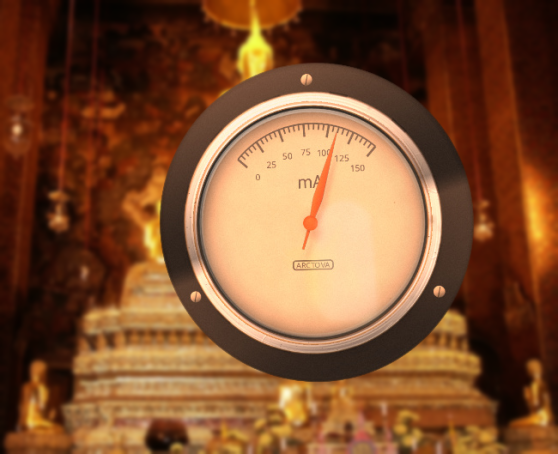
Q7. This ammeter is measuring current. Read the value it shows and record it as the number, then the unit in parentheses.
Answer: 110 (mA)
